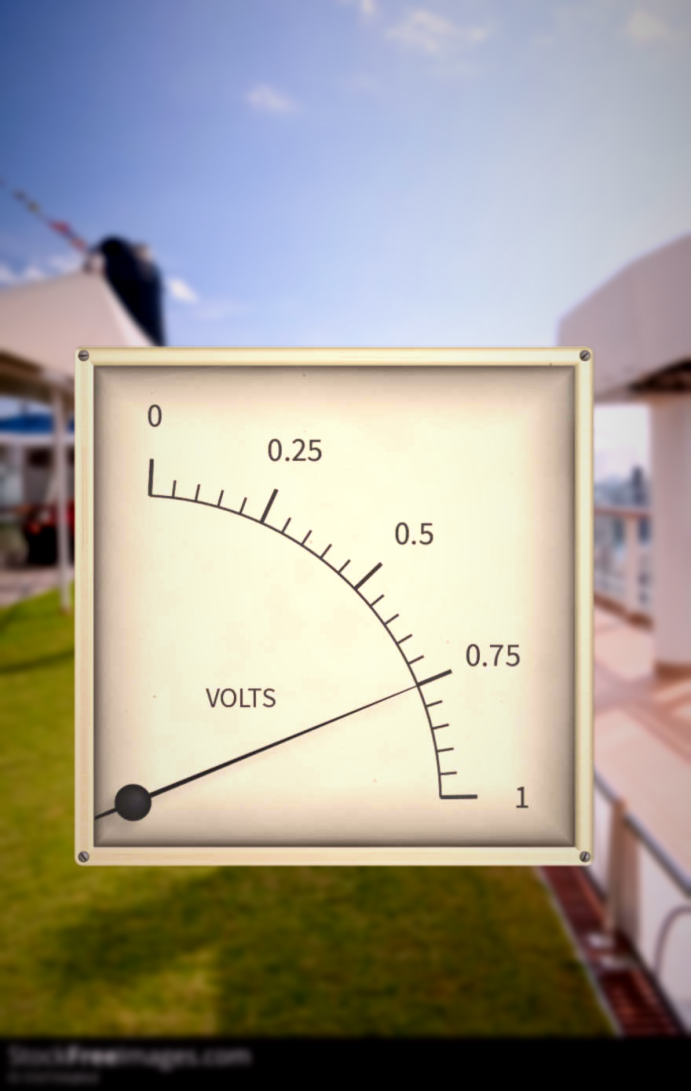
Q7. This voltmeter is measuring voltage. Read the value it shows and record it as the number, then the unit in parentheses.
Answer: 0.75 (V)
